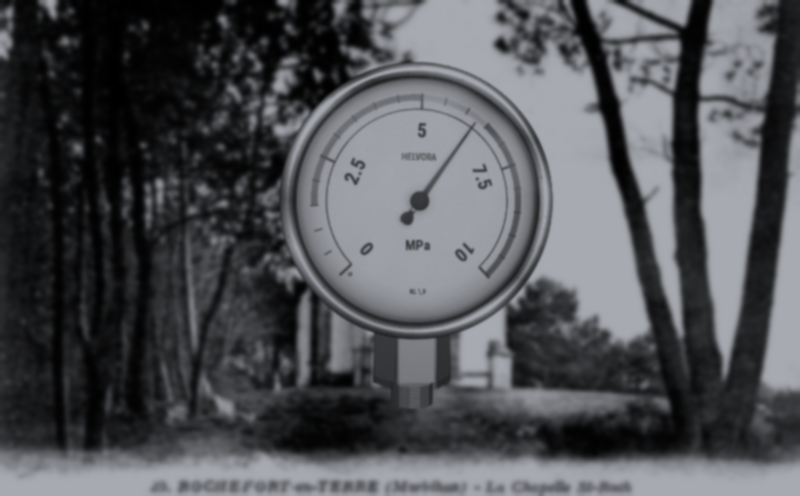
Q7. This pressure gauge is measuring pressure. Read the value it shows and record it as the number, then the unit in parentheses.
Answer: 6.25 (MPa)
